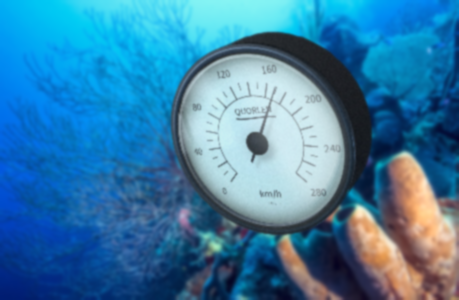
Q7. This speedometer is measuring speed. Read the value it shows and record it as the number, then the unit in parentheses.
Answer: 170 (km/h)
